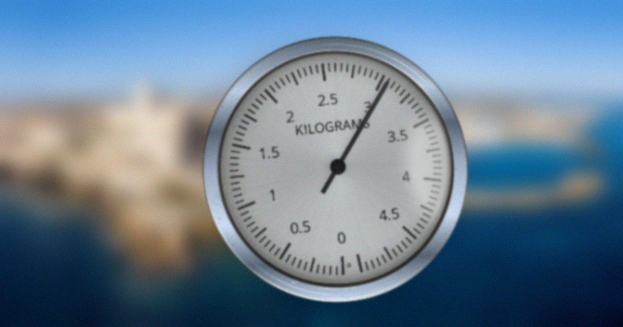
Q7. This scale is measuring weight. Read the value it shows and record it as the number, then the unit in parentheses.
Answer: 3.05 (kg)
